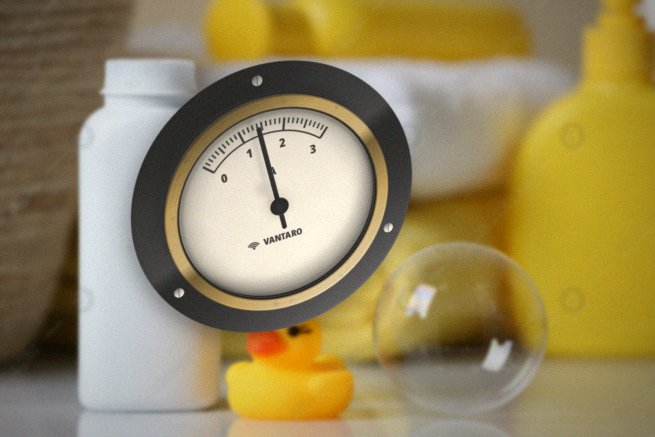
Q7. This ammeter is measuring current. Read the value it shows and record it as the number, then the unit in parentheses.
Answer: 1.4 (A)
